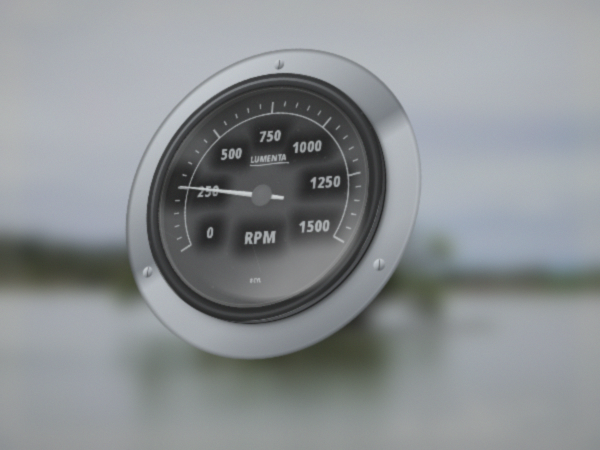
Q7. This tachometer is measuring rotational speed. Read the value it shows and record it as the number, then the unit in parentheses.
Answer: 250 (rpm)
